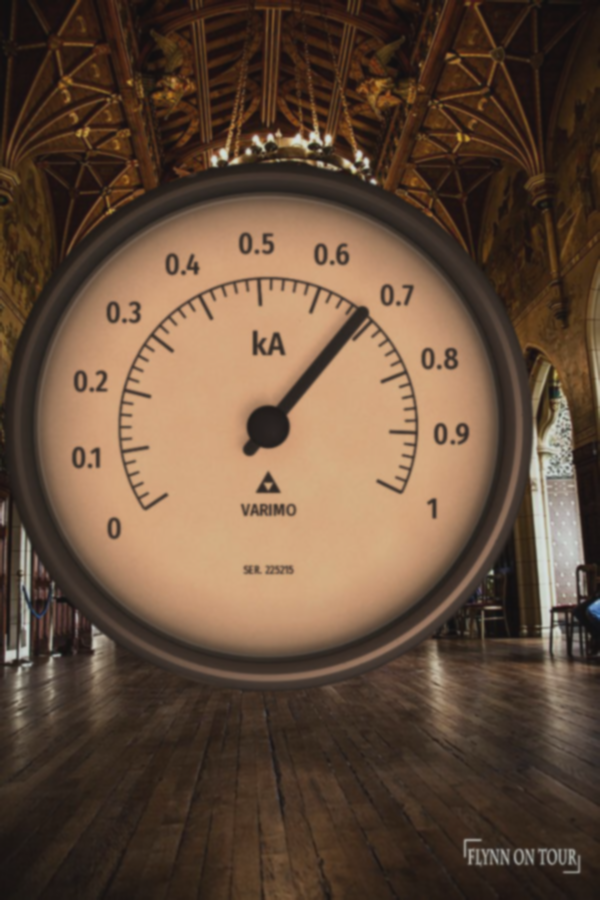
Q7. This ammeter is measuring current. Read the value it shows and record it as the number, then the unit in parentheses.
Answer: 0.68 (kA)
